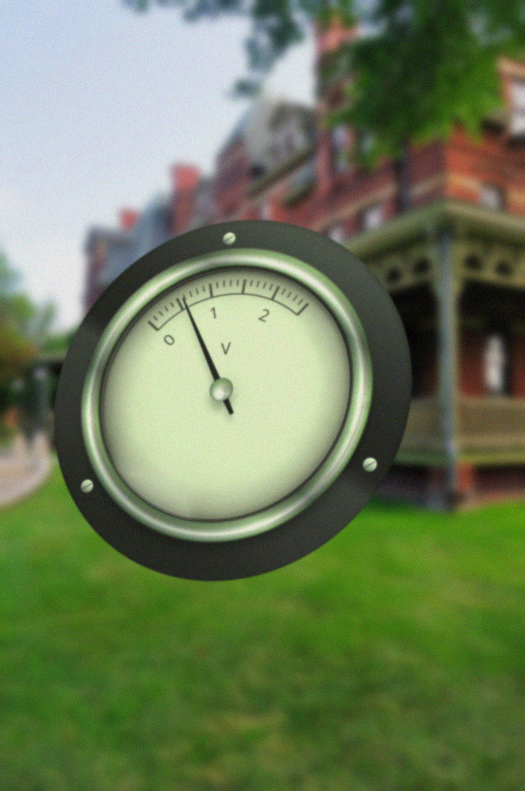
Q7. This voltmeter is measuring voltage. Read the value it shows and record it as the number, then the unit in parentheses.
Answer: 0.6 (V)
